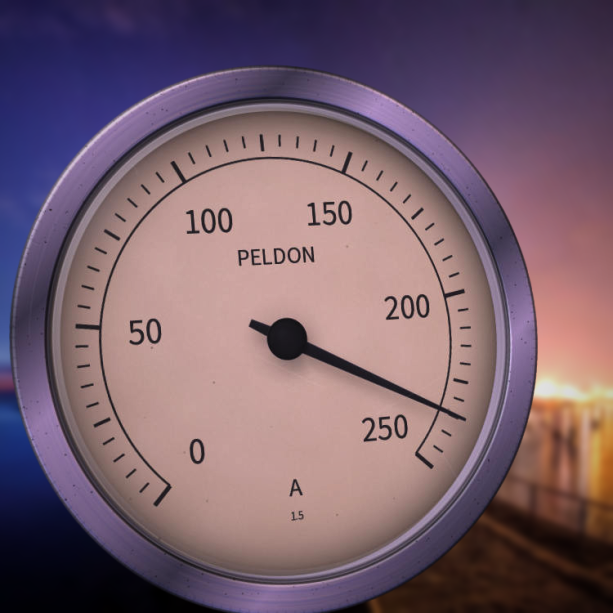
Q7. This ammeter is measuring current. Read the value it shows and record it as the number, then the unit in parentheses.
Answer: 235 (A)
